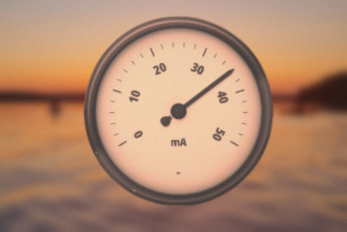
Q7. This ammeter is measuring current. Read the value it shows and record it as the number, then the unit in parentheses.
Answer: 36 (mA)
